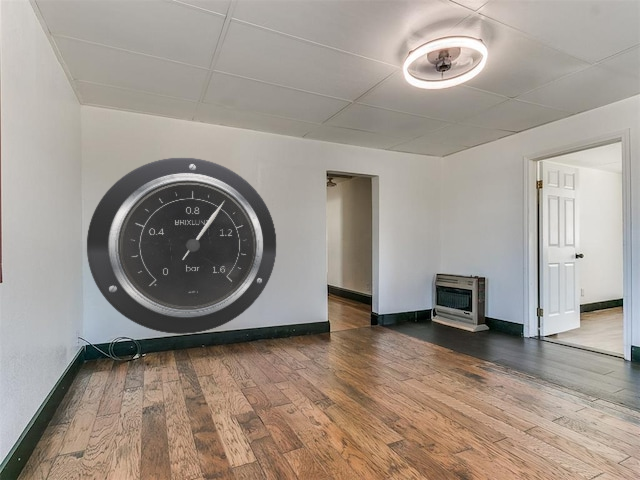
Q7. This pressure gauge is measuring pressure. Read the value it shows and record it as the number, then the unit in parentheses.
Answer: 1 (bar)
